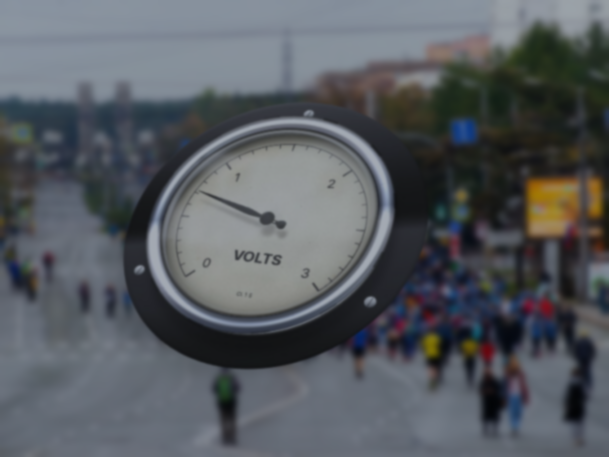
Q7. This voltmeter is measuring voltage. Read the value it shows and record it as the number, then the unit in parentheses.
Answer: 0.7 (V)
